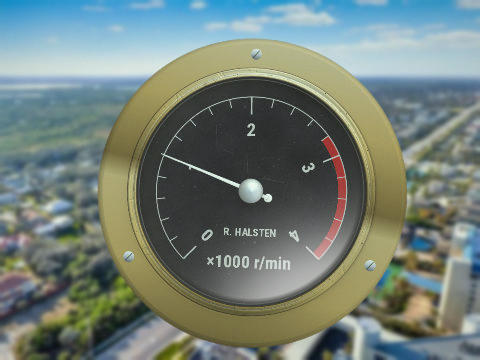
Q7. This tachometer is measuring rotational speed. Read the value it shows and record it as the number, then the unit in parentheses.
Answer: 1000 (rpm)
